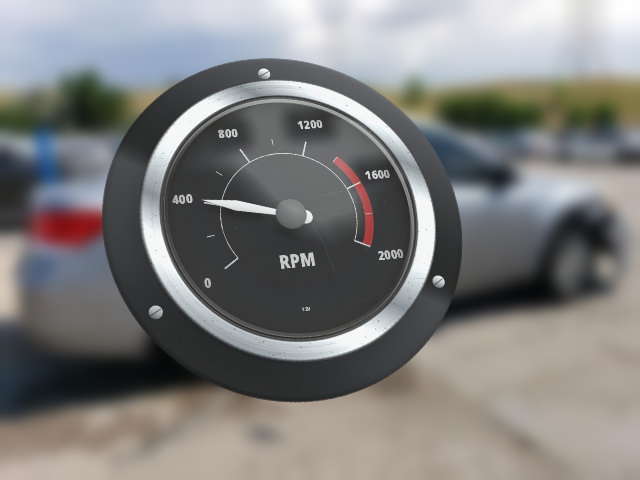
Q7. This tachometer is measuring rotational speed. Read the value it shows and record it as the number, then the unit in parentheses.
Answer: 400 (rpm)
